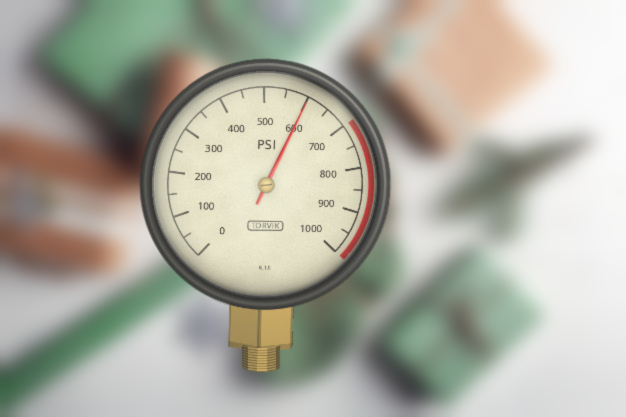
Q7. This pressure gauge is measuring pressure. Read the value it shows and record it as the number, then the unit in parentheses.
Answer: 600 (psi)
